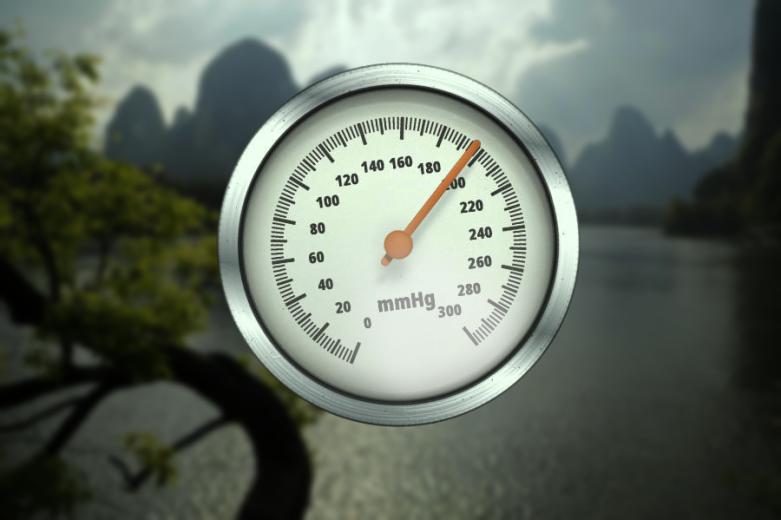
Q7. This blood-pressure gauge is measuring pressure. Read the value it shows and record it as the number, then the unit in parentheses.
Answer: 196 (mmHg)
